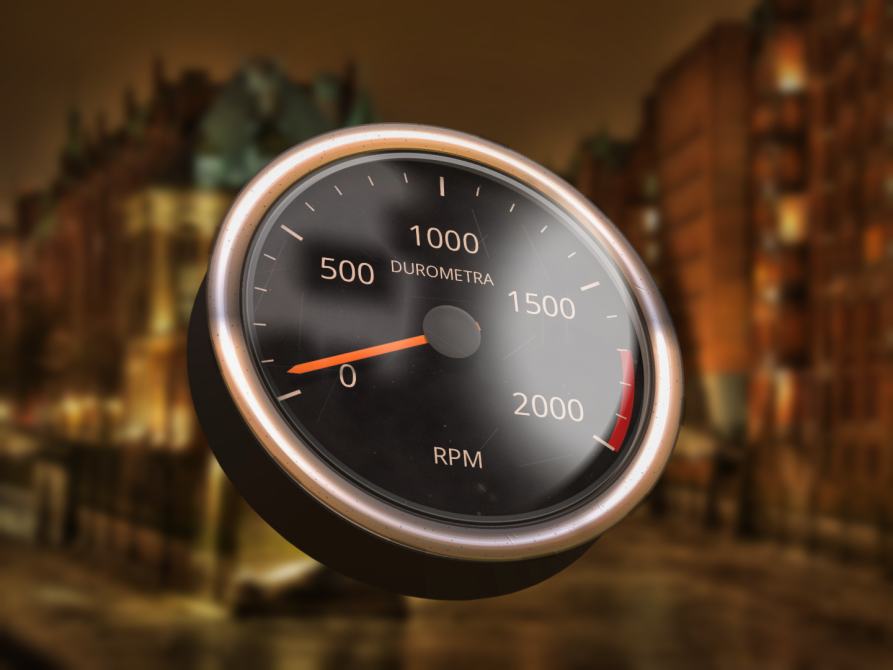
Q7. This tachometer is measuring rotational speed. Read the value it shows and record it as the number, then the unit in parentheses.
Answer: 50 (rpm)
